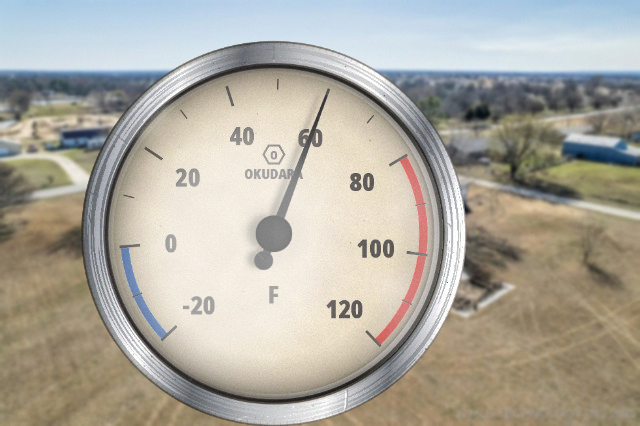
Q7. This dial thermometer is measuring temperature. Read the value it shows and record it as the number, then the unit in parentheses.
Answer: 60 (°F)
